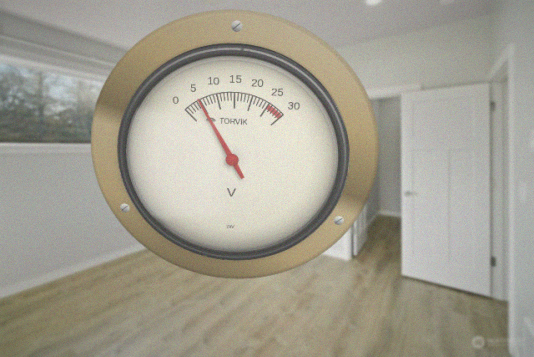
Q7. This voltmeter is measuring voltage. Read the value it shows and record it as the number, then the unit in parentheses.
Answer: 5 (V)
